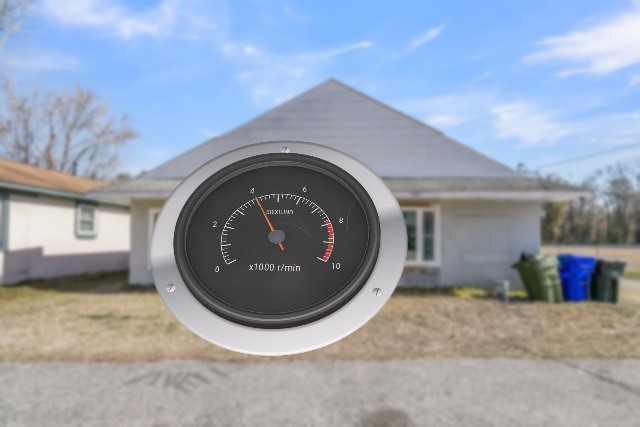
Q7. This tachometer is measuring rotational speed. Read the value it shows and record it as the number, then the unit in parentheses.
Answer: 4000 (rpm)
